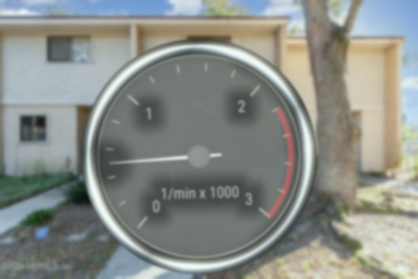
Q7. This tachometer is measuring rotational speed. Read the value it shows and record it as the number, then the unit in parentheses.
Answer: 500 (rpm)
